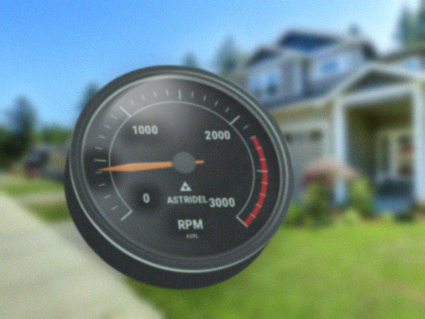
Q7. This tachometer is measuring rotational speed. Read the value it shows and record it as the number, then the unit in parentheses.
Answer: 400 (rpm)
